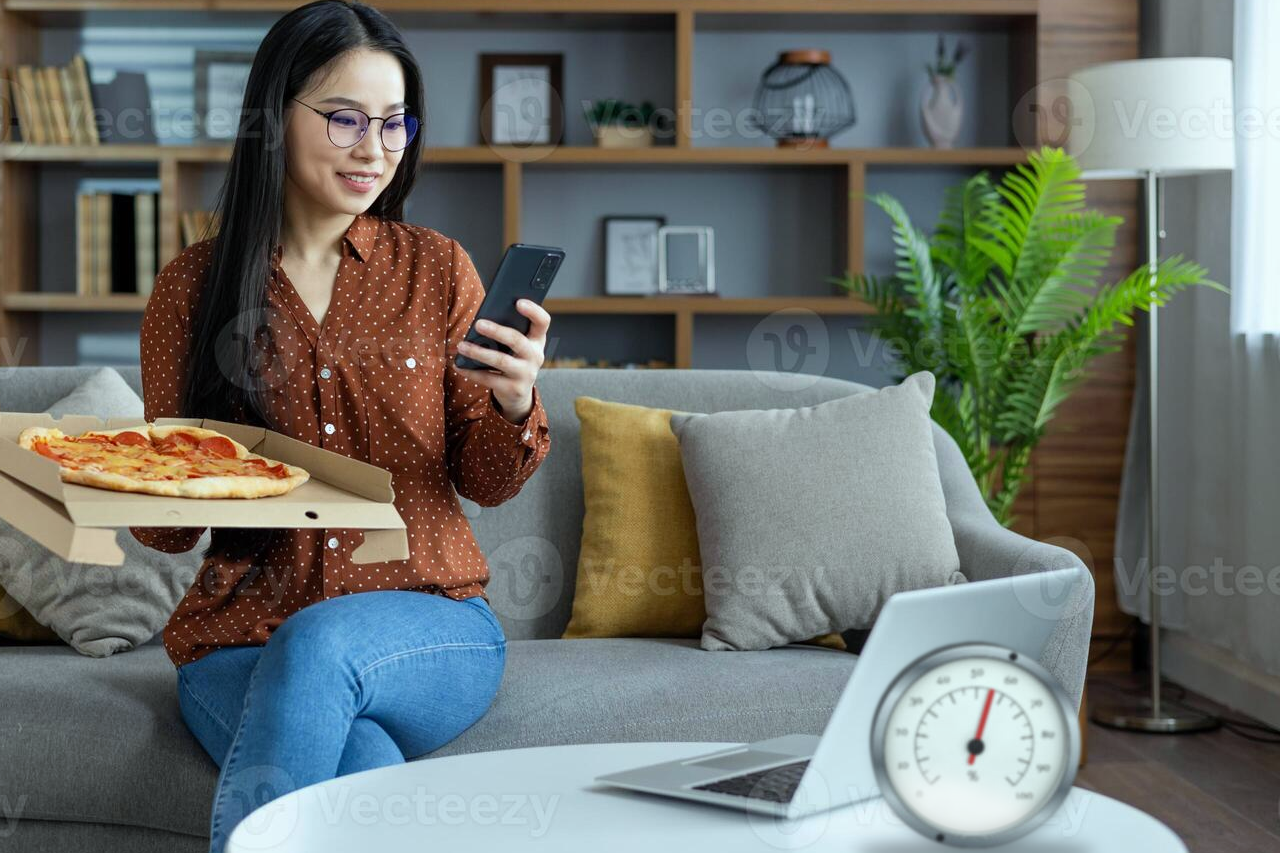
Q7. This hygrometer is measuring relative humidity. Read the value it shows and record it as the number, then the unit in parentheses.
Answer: 55 (%)
